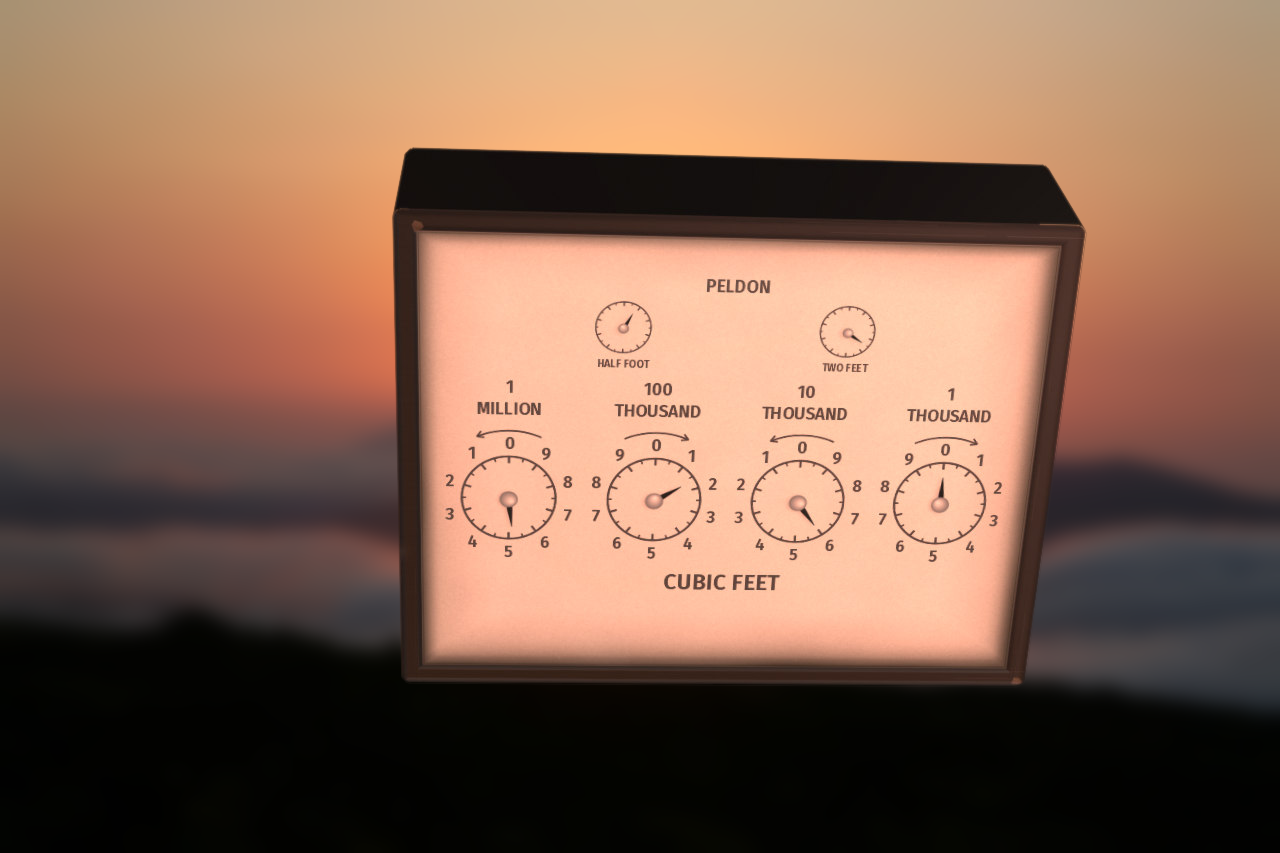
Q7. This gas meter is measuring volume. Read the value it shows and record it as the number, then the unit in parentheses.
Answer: 516000 (ft³)
